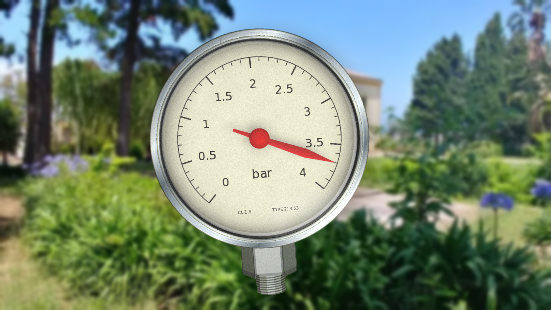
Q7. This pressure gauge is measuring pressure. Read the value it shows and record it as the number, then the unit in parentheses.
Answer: 3.7 (bar)
